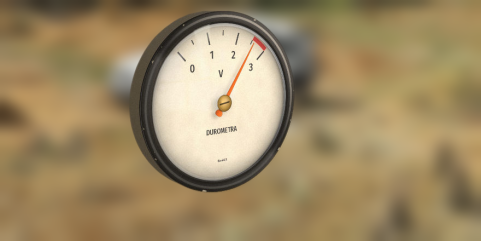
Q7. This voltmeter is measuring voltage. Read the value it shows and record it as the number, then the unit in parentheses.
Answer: 2.5 (V)
